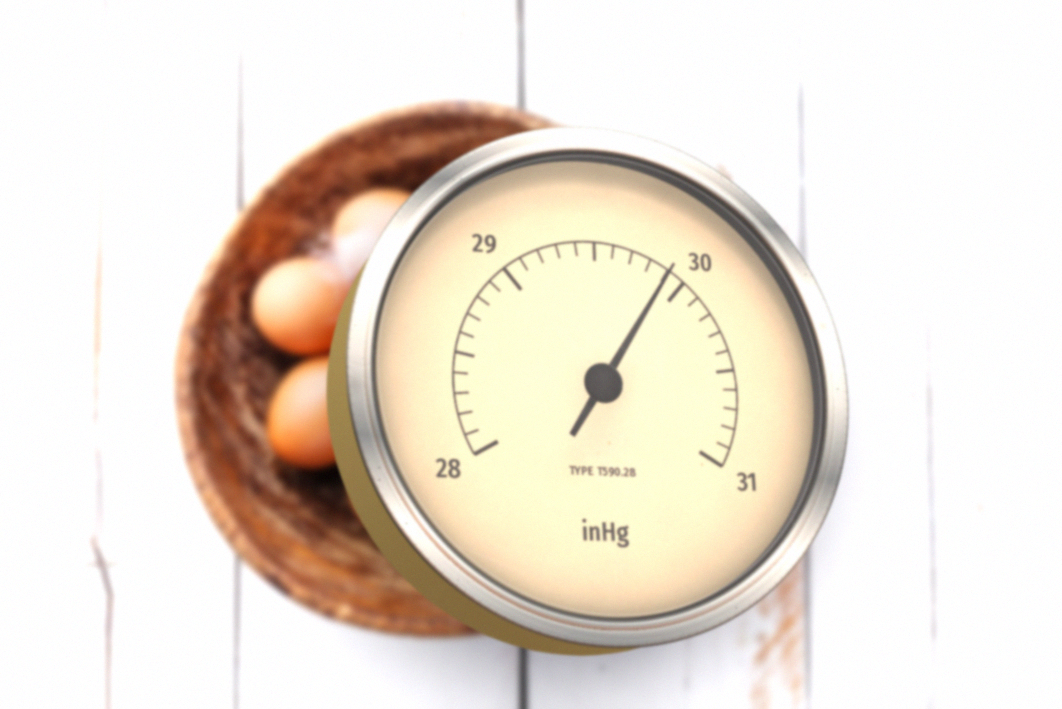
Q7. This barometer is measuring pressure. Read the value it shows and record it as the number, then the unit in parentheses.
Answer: 29.9 (inHg)
